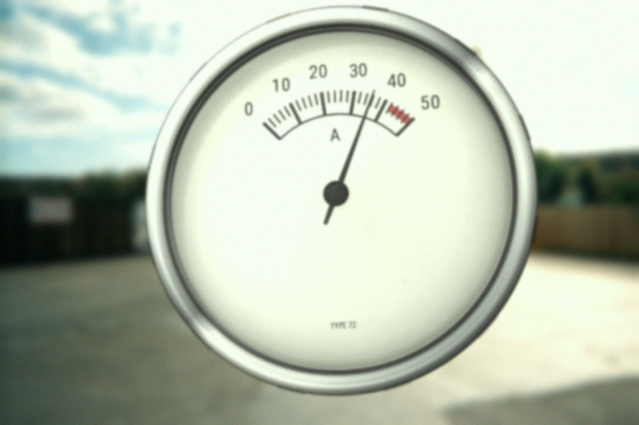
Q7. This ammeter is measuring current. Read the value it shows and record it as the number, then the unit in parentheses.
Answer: 36 (A)
